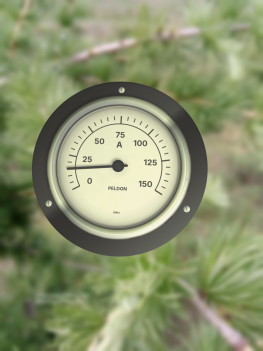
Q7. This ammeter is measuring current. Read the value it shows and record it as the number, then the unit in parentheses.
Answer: 15 (A)
